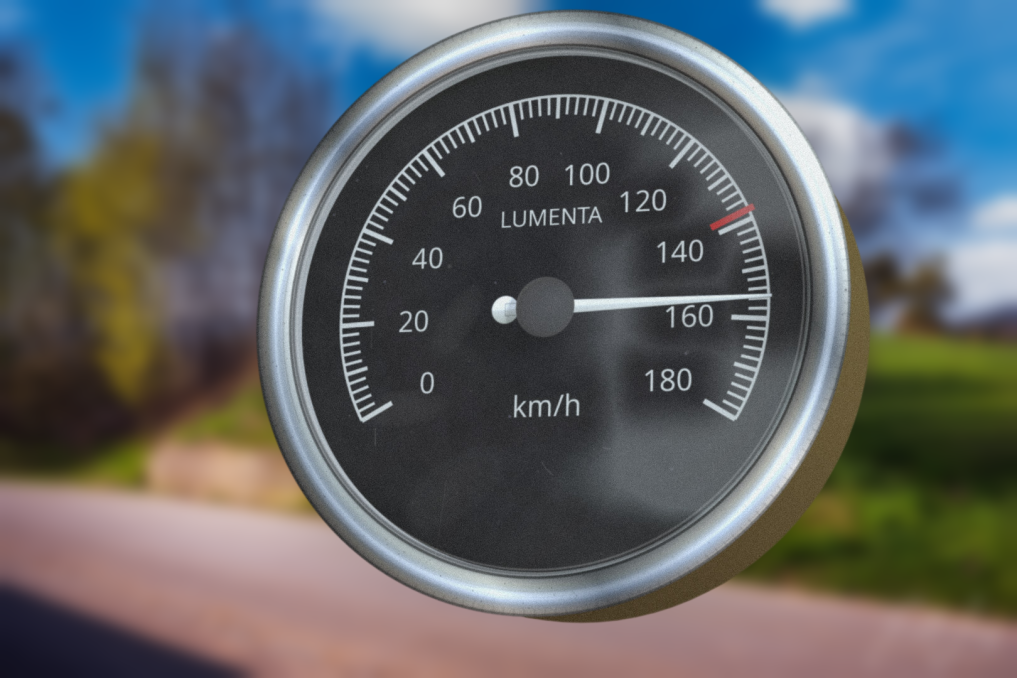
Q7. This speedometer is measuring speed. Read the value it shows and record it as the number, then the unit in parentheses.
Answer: 156 (km/h)
